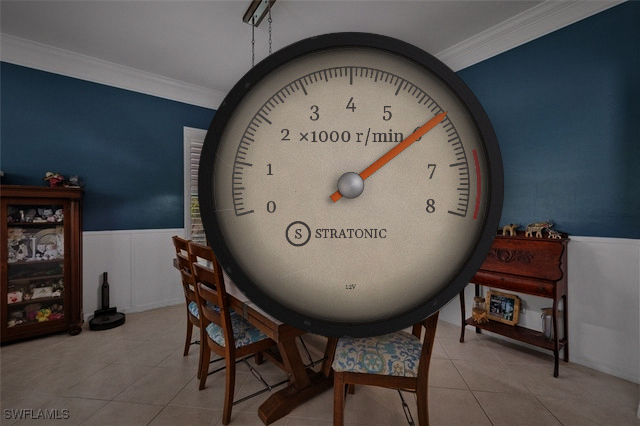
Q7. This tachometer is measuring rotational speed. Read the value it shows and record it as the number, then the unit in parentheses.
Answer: 6000 (rpm)
